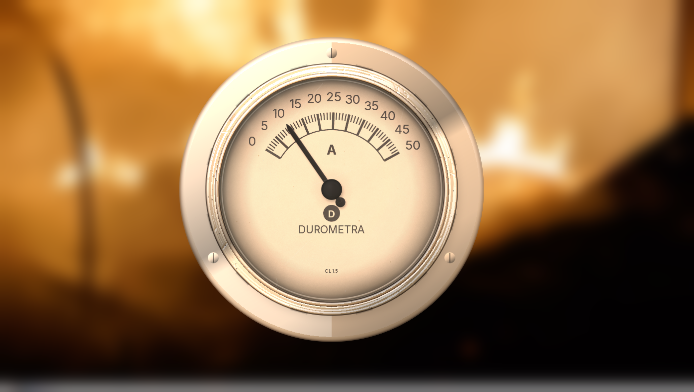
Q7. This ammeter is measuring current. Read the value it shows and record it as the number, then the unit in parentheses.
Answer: 10 (A)
